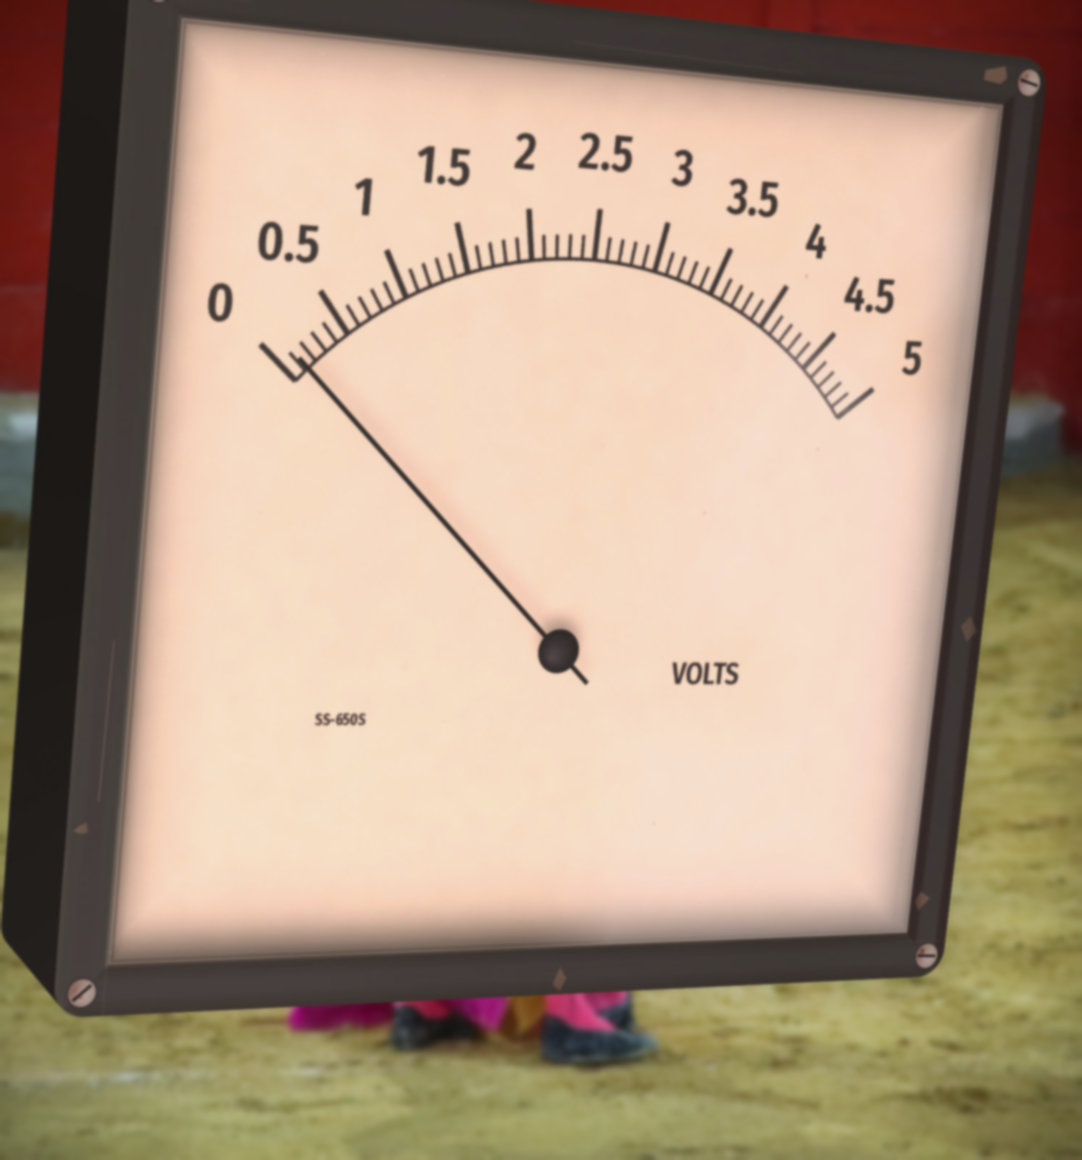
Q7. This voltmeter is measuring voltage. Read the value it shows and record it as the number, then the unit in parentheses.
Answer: 0.1 (V)
